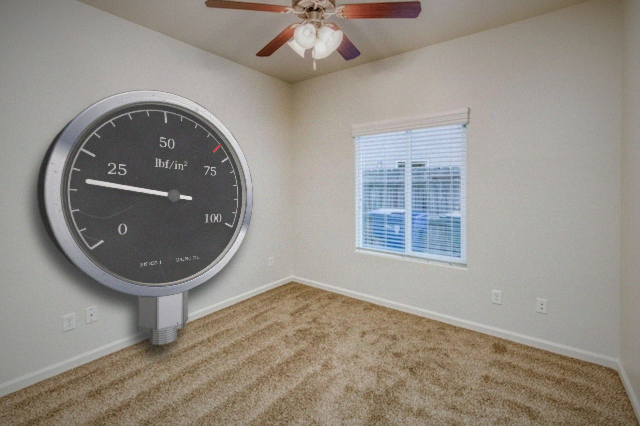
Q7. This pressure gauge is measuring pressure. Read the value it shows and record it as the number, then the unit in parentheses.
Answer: 17.5 (psi)
